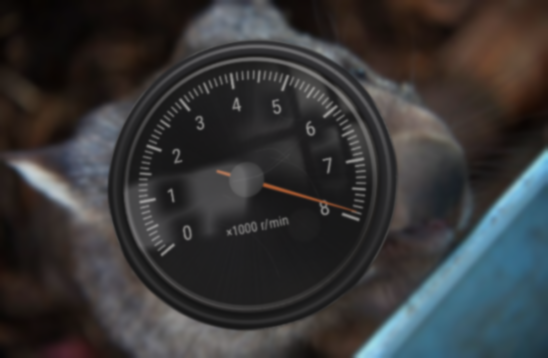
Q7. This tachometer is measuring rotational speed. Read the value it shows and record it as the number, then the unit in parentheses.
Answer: 7900 (rpm)
